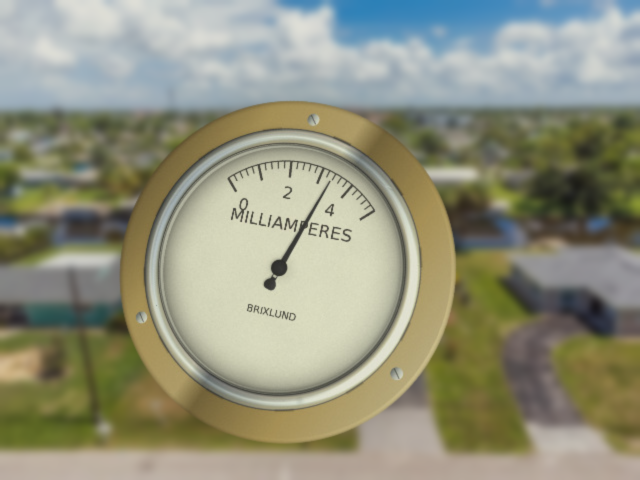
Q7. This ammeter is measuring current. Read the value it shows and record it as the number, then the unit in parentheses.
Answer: 3.4 (mA)
